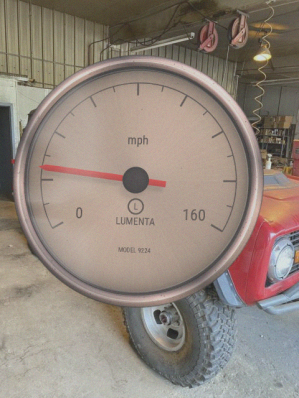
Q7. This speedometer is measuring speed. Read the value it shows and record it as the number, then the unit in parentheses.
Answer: 25 (mph)
